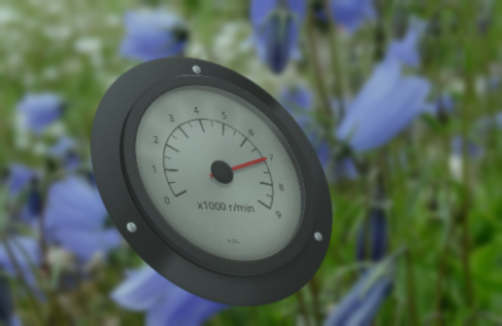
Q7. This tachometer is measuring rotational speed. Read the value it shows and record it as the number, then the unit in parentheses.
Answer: 7000 (rpm)
